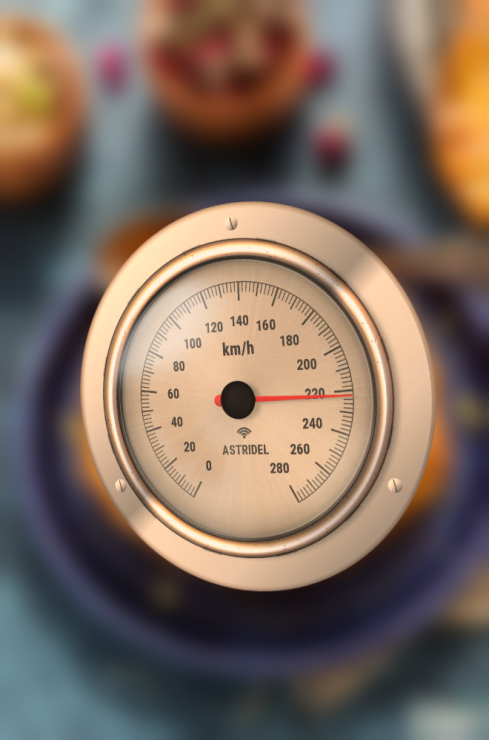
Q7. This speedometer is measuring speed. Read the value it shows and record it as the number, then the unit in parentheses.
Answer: 222 (km/h)
